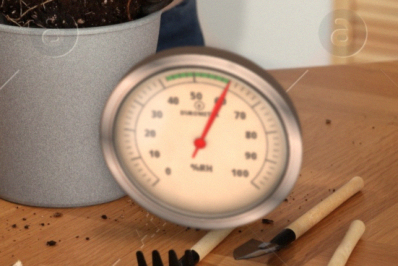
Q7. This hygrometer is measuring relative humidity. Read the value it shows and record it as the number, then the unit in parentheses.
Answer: 60 (%)
